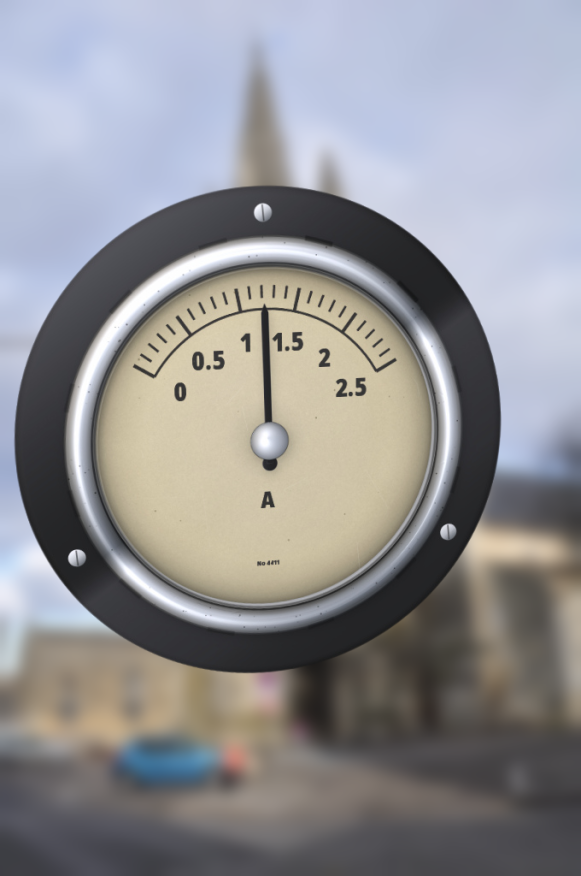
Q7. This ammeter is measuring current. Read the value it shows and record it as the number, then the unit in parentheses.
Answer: 1.2 (A)
